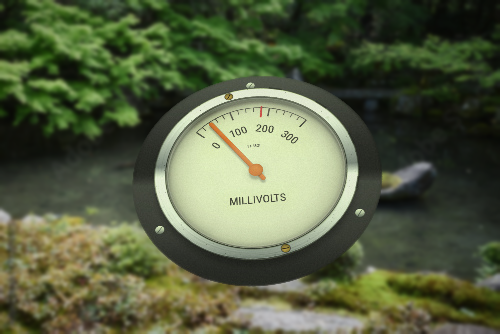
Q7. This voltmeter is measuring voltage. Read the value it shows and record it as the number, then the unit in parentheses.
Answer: 40 (mV)
